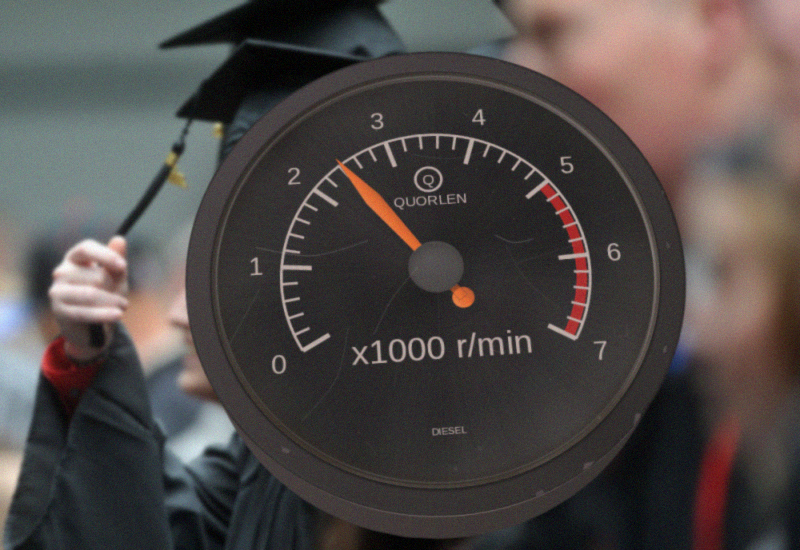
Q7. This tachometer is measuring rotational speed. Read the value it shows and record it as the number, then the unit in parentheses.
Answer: 2400 (rpm)
